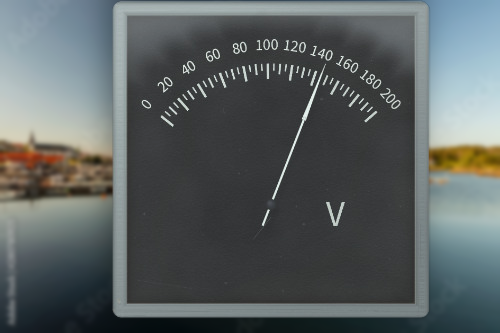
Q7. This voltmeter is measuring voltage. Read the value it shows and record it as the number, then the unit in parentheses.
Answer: 145 (V)
